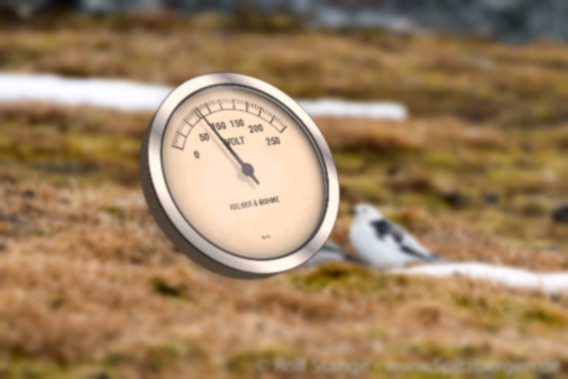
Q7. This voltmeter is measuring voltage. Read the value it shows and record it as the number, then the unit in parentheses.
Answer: 75 (V)
